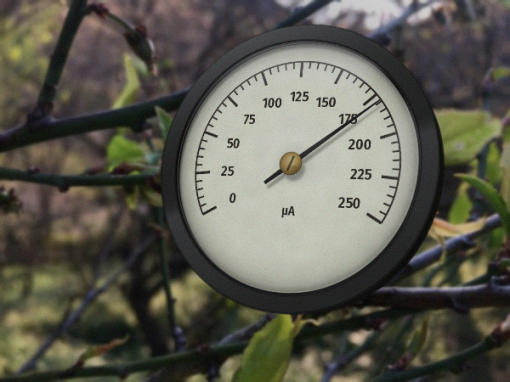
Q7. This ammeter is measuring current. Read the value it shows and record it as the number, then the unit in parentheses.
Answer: 180 (µA)
